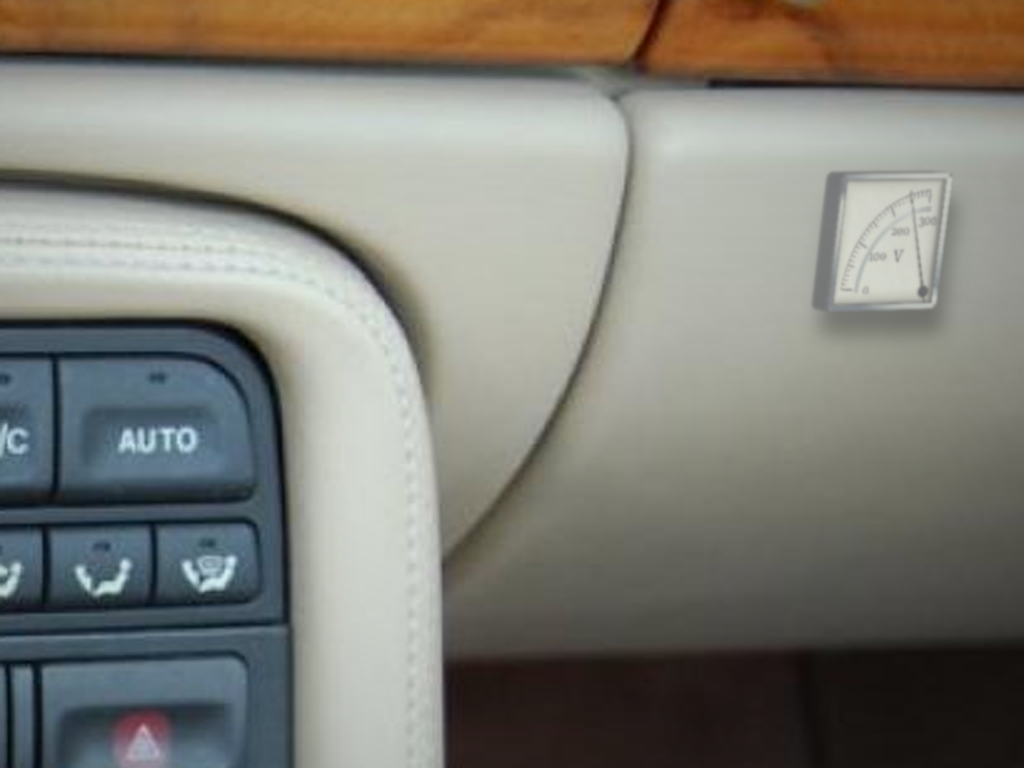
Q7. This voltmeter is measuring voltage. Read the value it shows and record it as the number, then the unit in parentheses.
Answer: 250 (V)
